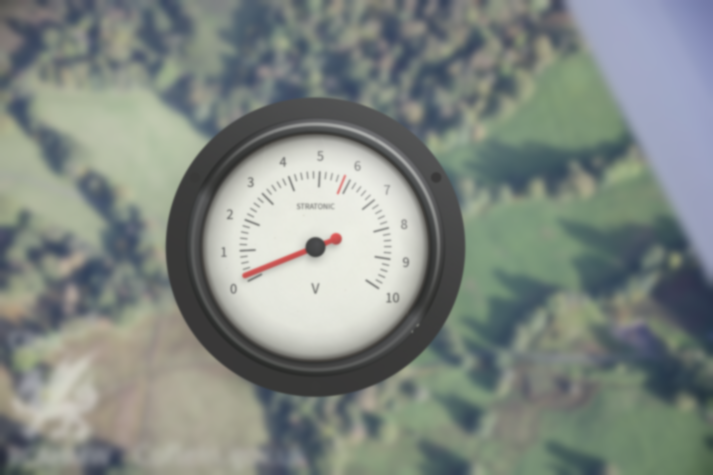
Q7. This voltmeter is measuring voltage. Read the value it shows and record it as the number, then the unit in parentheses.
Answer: 0.2 (V)
